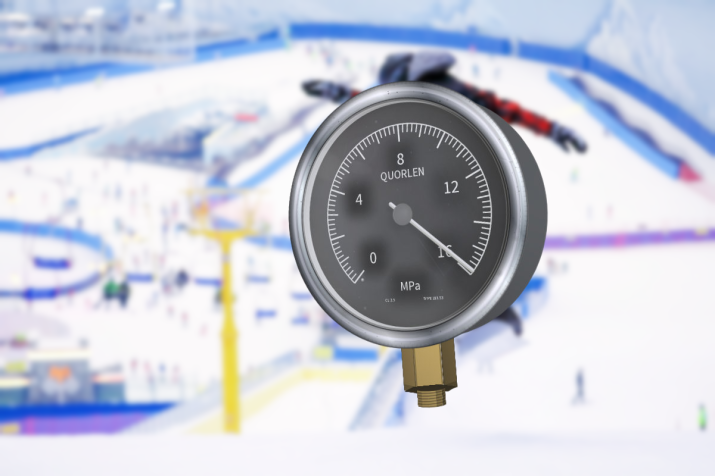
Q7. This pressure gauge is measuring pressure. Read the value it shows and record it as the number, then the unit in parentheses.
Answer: 15.8 (MPa)
